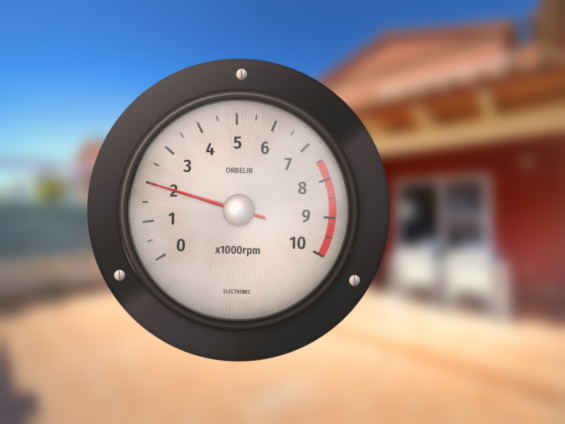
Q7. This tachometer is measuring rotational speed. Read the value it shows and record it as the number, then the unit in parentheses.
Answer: 2000 (rpm)
